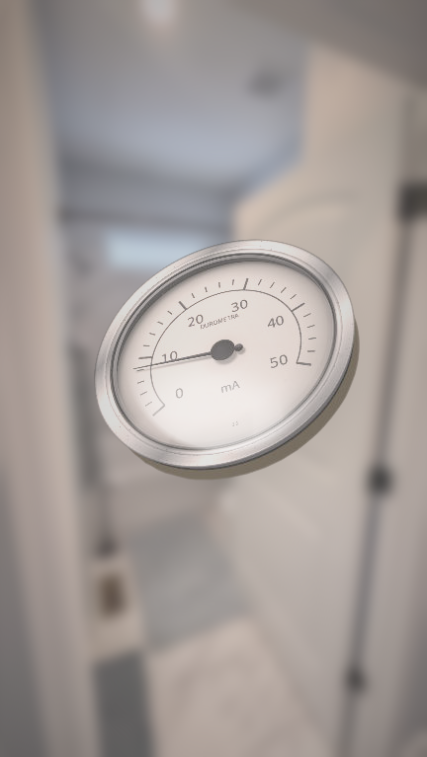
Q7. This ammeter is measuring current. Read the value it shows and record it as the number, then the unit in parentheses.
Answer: 8 (mA)
